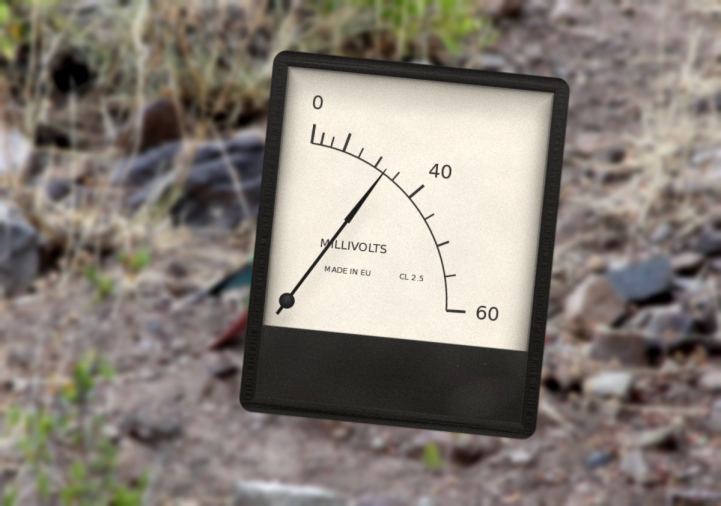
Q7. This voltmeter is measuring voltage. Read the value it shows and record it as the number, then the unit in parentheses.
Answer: 32.5 (mV)
